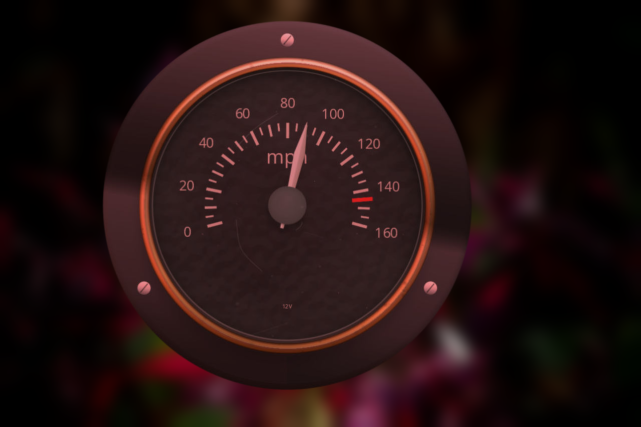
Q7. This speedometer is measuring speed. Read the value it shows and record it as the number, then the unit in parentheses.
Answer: 90 (mph)
